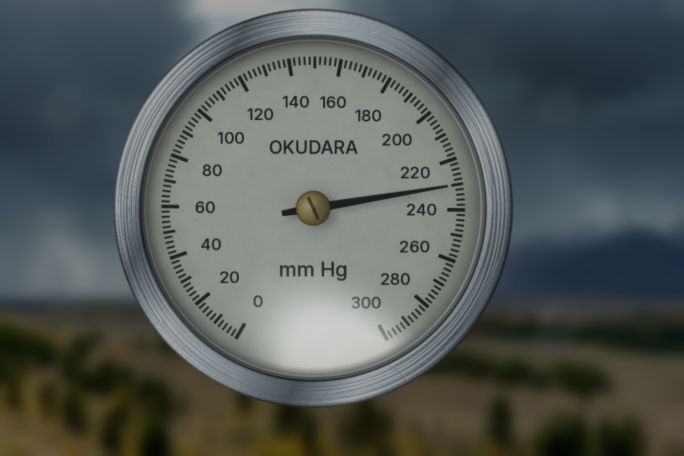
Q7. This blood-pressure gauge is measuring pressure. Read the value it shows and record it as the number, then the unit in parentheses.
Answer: 230 (mmHg)
